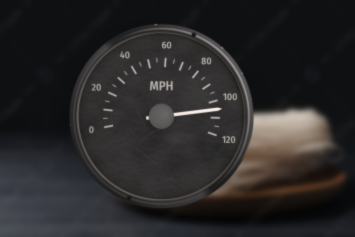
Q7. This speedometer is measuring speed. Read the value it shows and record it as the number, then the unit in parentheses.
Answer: 105 (mph)
